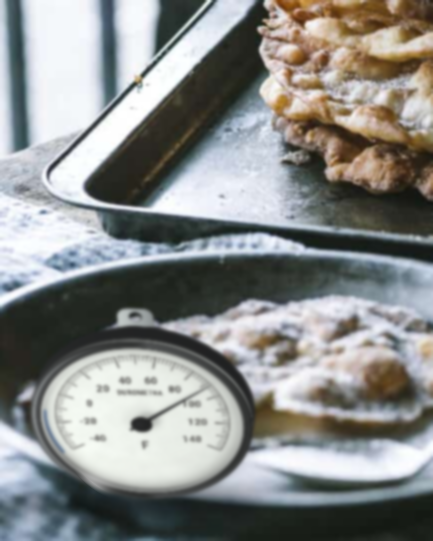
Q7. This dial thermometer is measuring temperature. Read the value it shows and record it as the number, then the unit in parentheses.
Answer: 90 (°F)
